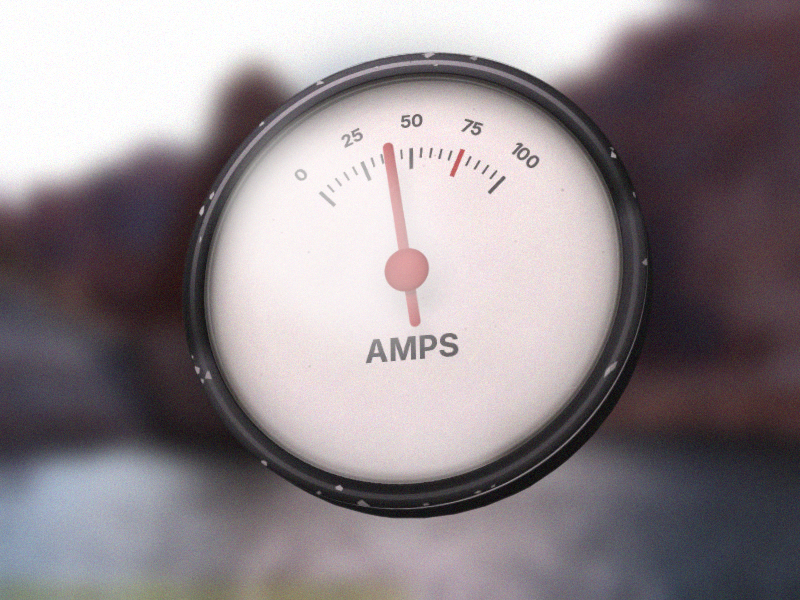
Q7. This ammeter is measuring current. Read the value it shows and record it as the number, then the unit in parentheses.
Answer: 40 (A)
